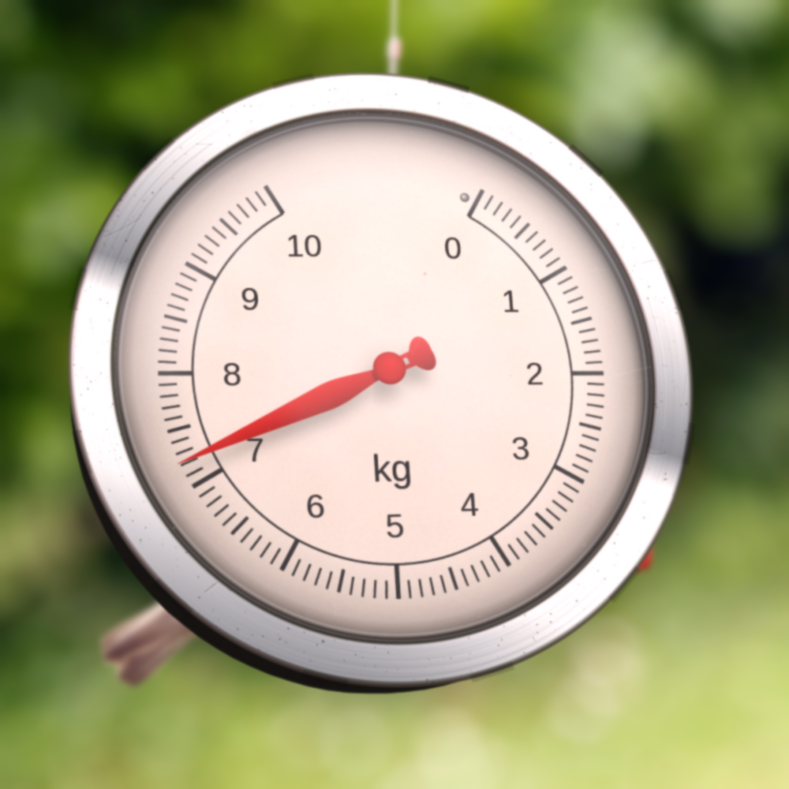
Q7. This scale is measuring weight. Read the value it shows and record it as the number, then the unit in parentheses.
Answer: 7.2 (kg)
